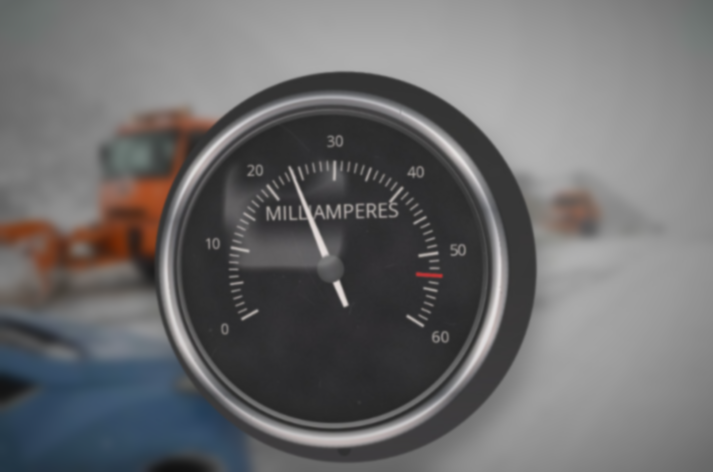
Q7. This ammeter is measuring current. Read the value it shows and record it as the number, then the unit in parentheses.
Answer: 24 (mA)
